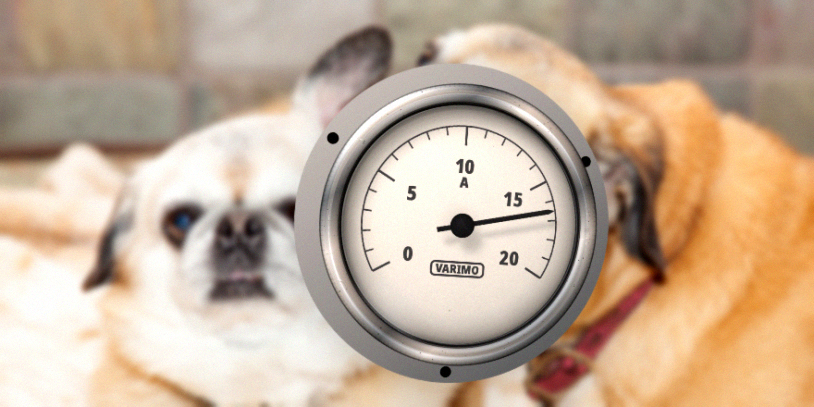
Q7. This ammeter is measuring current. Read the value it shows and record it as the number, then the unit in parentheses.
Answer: 16.5 (A)
